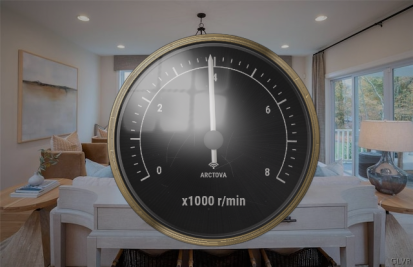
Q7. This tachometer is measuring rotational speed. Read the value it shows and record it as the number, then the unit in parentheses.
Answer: 3900 (rpm)
